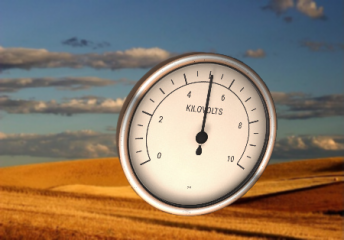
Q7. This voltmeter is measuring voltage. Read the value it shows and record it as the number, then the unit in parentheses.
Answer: 5 (kV)
